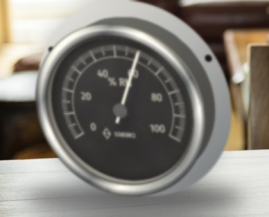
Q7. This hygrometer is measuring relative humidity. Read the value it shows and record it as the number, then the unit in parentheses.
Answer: 60 (%)
